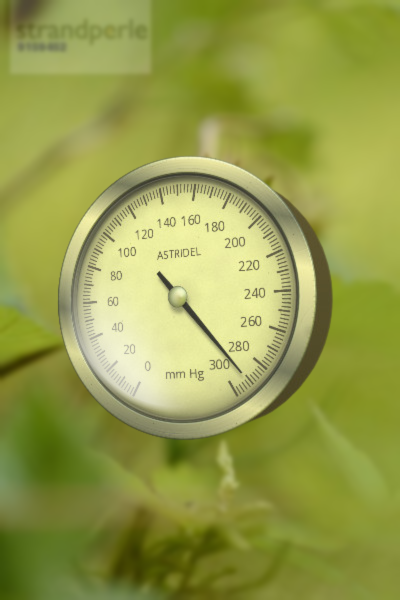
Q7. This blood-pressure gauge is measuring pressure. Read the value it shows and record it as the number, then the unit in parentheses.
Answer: 290 (mmHg)
